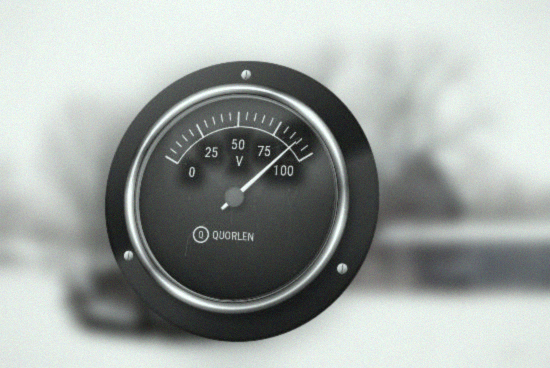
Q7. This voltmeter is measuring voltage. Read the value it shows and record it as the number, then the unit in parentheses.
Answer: 90 (V)
